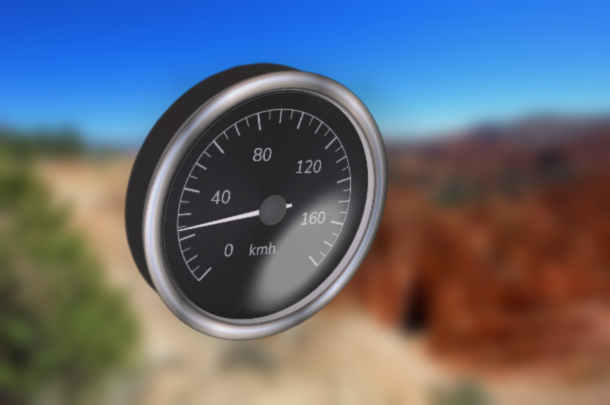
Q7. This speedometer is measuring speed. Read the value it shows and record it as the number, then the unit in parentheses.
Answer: 25 (km/h)
